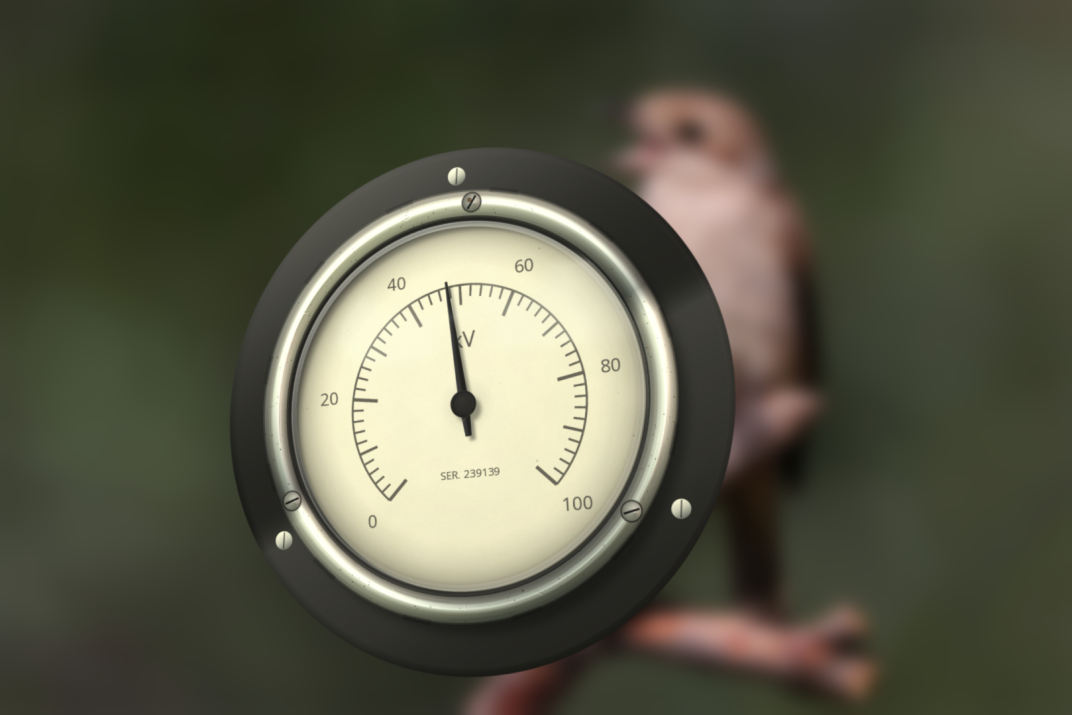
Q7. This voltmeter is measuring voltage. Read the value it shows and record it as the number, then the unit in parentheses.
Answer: 48 (kV)
